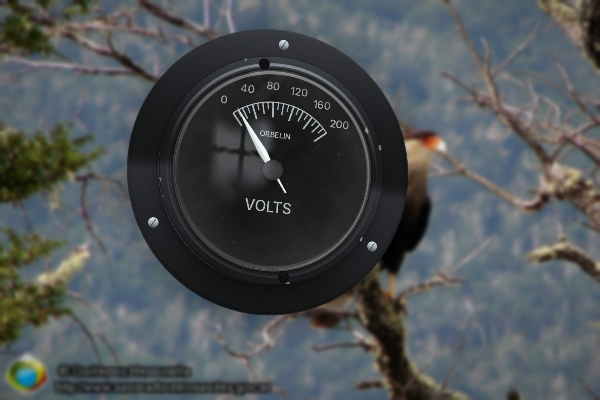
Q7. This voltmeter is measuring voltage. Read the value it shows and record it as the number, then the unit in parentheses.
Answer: 10 (V)
